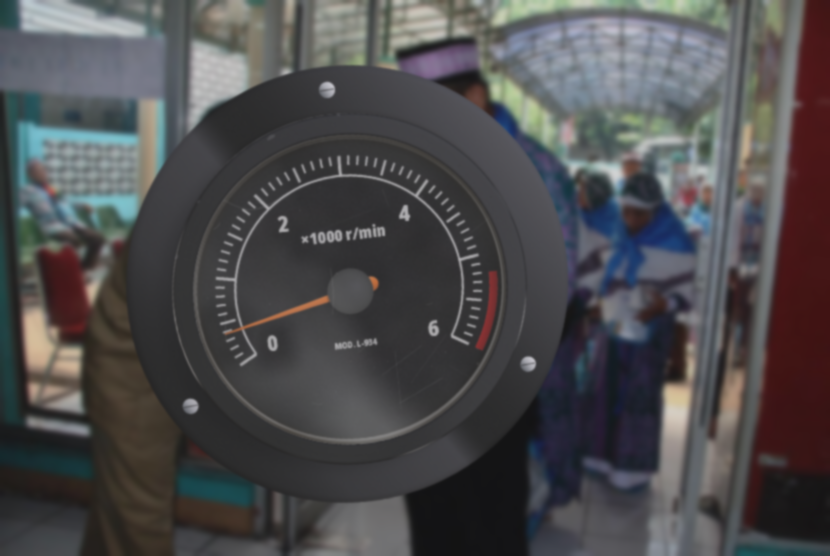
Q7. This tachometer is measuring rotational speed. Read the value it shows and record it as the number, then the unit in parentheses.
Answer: 400 (rpm)
